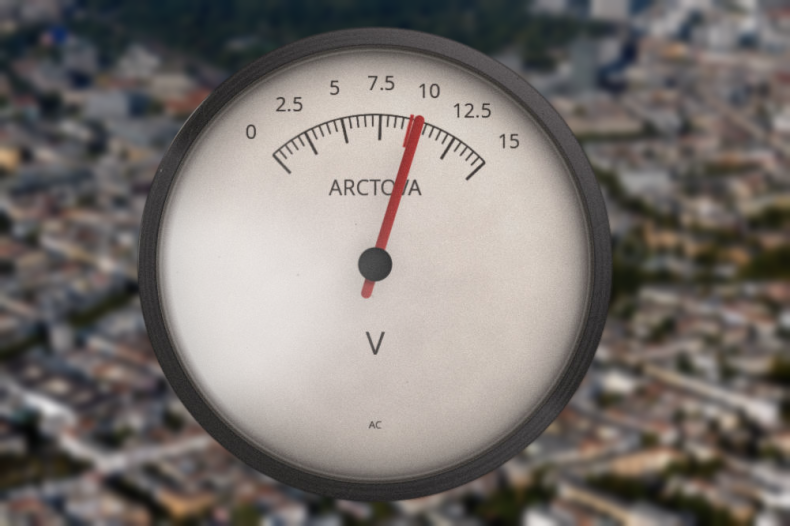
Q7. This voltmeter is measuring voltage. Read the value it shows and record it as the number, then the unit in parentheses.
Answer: 10 (V)
